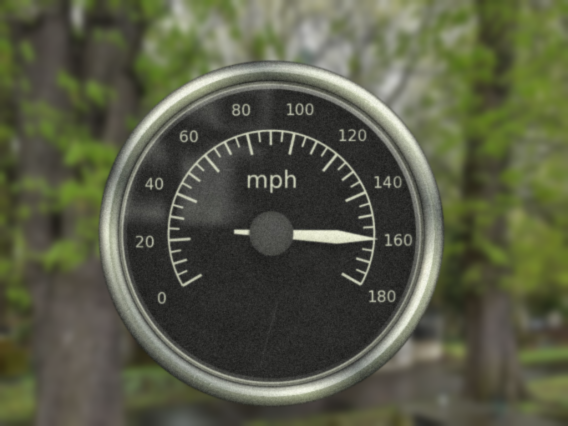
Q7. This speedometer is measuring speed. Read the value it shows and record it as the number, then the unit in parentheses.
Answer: 160 (mph)
